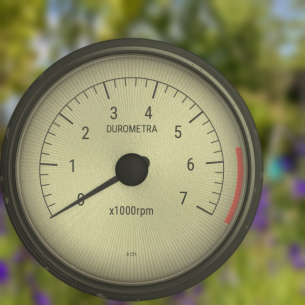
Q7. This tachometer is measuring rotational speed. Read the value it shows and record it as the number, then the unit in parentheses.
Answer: 0 (rpm)
